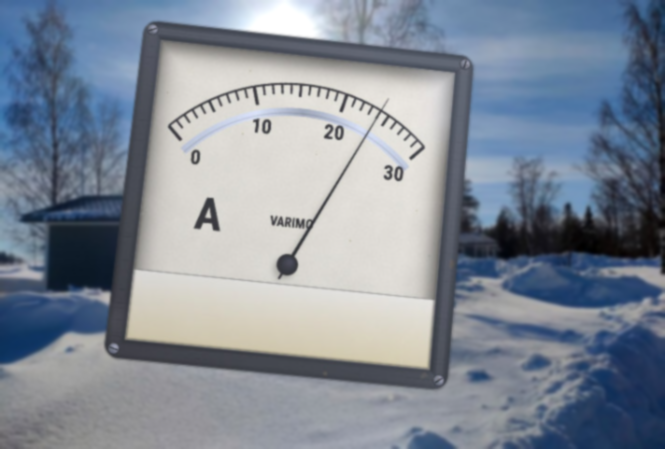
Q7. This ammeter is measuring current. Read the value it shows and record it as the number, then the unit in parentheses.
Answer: 24 (A)
